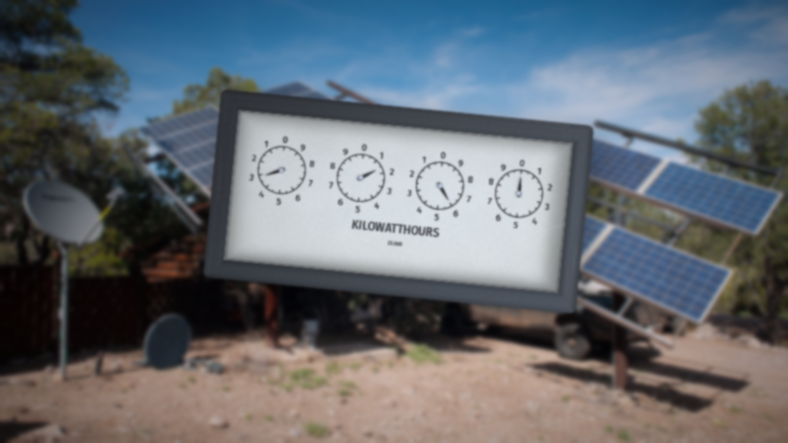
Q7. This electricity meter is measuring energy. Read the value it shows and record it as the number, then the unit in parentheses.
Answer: 3160 (kWh)
